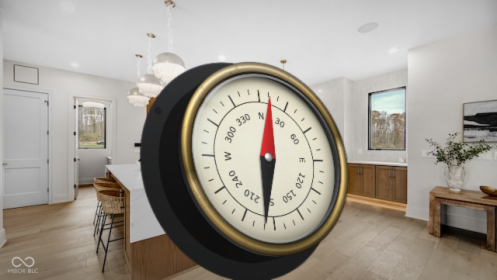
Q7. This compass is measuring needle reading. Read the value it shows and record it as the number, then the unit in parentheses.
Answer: 10 (°)
